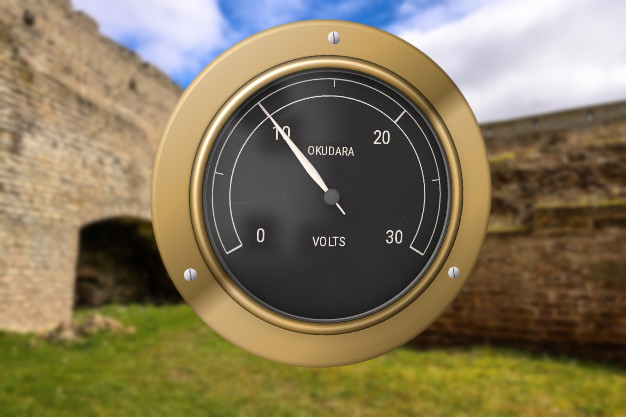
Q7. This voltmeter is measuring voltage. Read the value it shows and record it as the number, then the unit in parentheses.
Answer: 10 (V)
